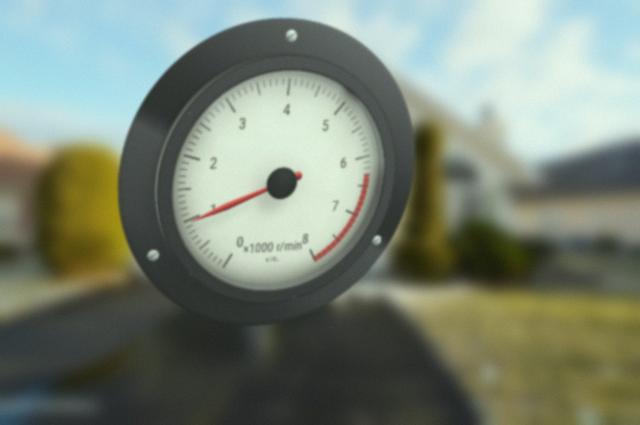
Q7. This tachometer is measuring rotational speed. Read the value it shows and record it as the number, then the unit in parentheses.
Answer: 1000 (rpm)
